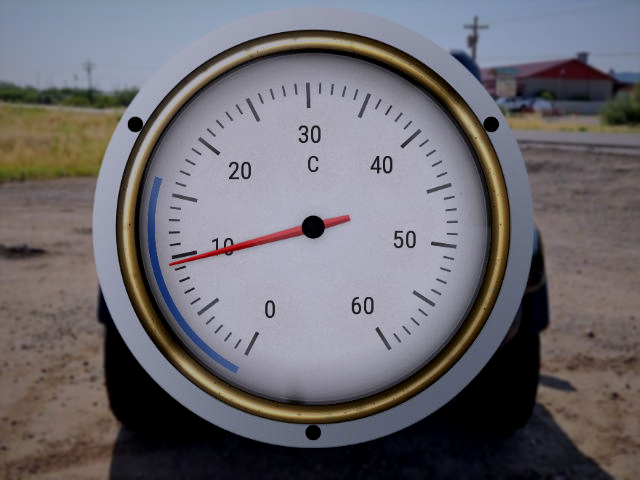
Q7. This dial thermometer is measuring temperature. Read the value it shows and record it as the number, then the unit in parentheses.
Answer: 9.5 (°C)
